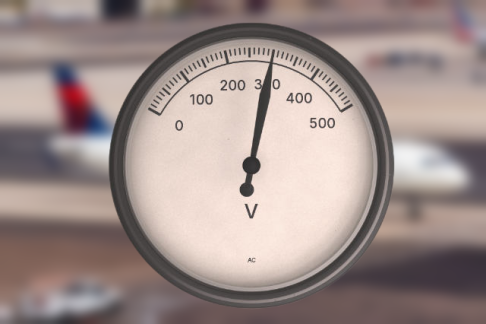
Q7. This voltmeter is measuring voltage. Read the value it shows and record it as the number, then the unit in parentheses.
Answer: 300 (V)
